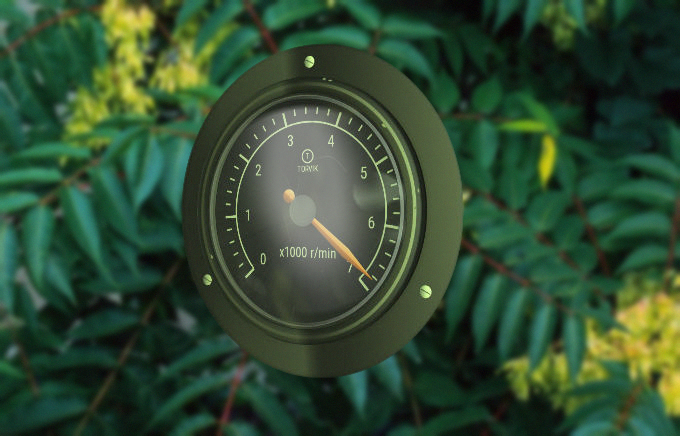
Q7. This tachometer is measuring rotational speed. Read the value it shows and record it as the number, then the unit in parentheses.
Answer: 6800 (rpm)
